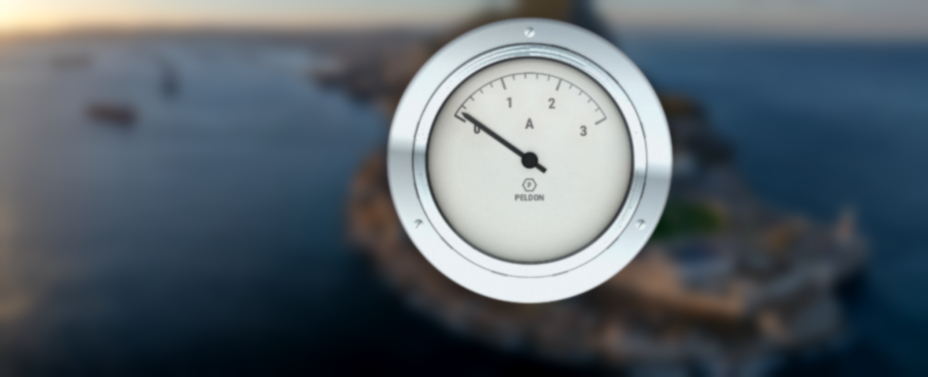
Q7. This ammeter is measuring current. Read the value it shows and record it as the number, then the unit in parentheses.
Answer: 0.1 (A)
